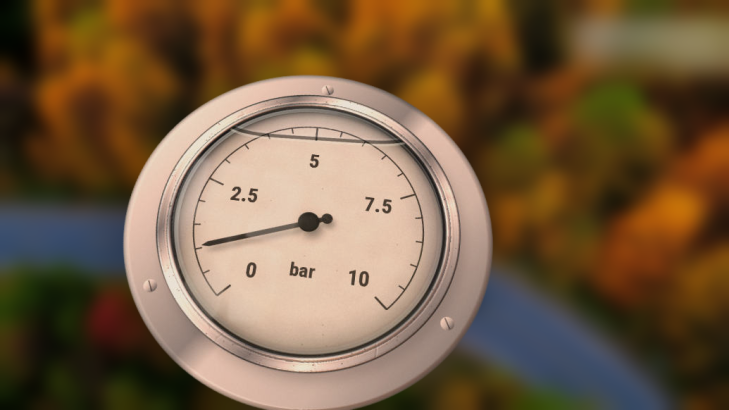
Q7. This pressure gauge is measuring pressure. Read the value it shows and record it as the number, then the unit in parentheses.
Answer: 1 (bar)
